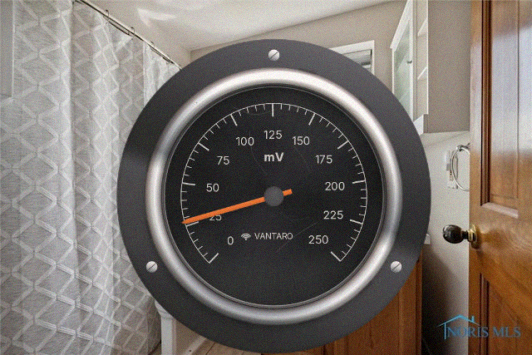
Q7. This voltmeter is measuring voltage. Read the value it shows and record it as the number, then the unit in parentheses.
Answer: 27.5 (mV)
